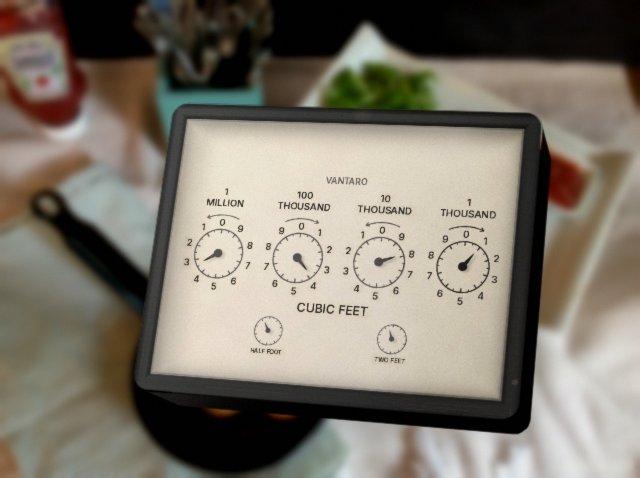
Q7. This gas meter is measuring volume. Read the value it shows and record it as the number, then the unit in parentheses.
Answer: 338100 (ft³)
